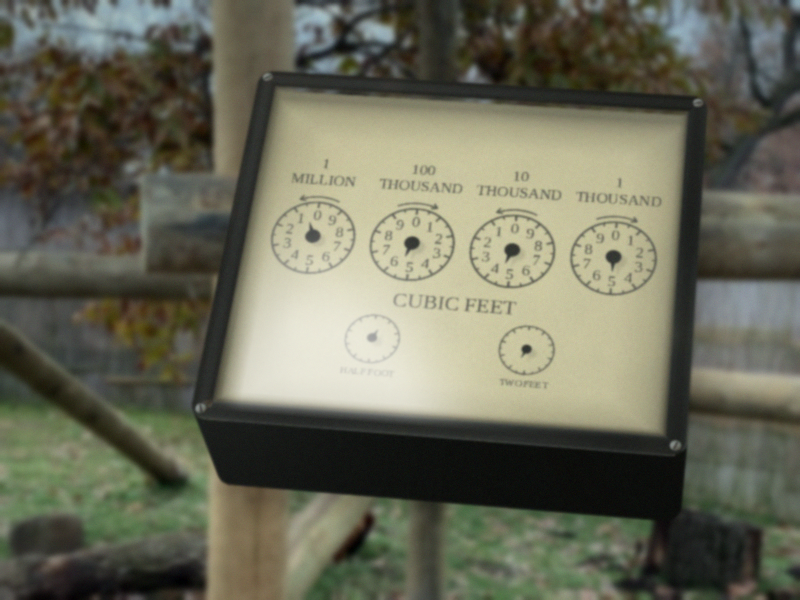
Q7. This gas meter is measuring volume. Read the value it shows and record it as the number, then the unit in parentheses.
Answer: 54500 (ft³)
